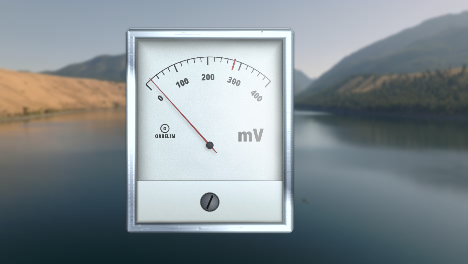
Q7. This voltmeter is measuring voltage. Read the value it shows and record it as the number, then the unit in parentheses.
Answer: 20 (mV)
